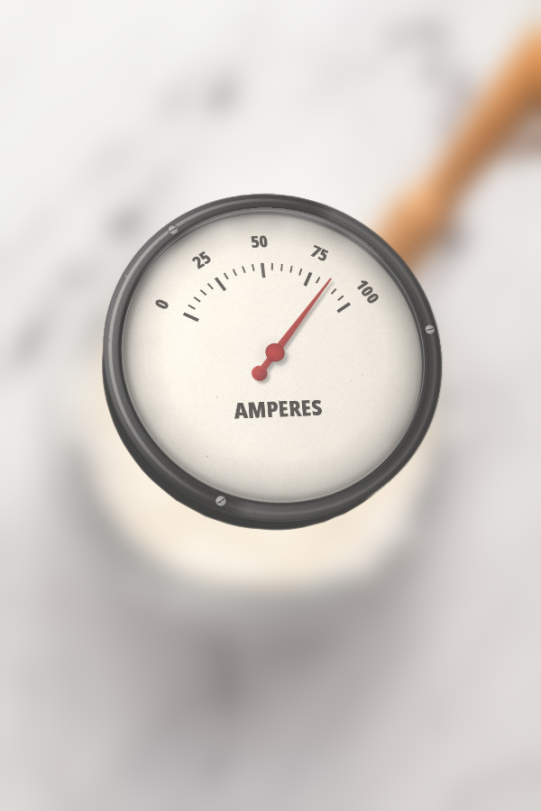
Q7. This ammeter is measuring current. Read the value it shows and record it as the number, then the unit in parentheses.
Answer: 85 (A)
